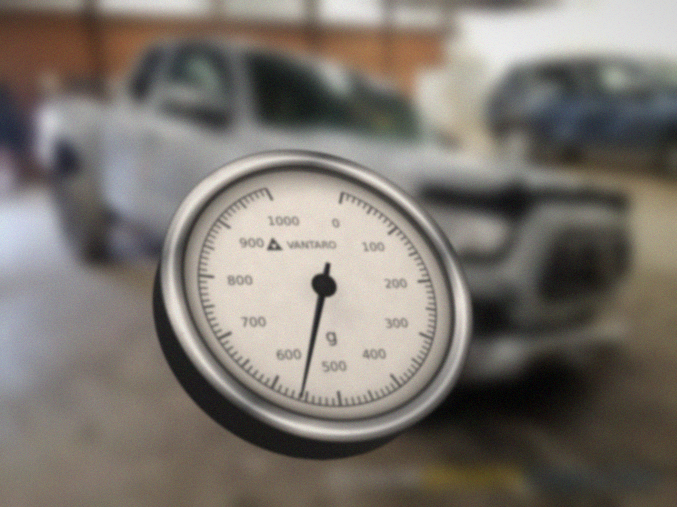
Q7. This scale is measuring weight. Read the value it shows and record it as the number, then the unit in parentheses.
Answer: 560 (g)
